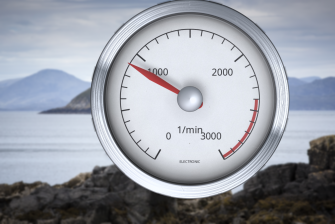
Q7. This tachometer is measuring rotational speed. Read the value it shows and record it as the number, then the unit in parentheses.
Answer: 900 (rpm)
